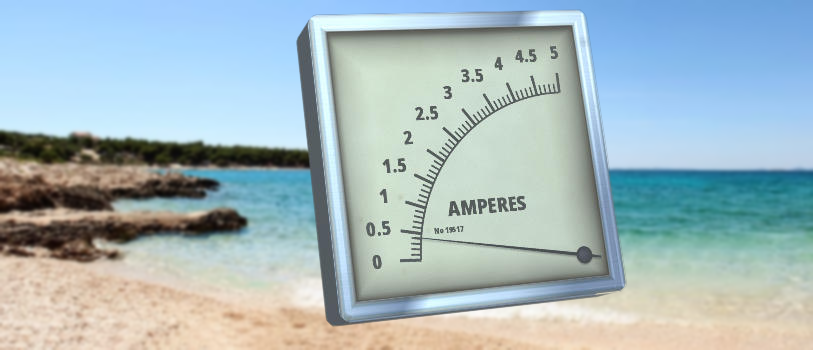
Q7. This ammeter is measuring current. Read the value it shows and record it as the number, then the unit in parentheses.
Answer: 0.4 (A)
